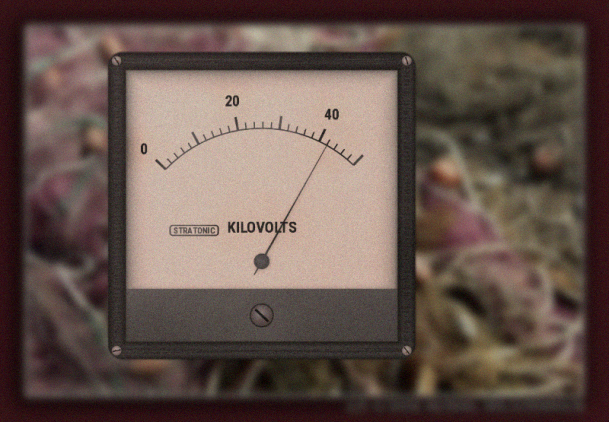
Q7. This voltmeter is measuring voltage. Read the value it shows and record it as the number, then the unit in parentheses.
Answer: 42 (kV)
